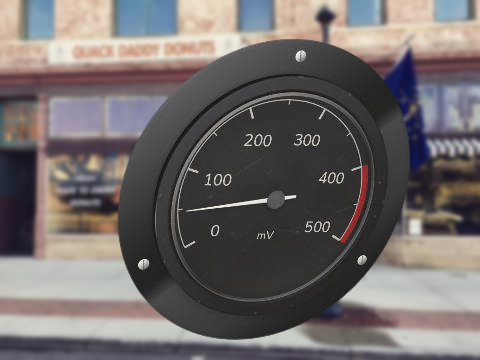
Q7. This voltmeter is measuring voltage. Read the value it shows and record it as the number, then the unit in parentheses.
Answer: 50 (mV)
